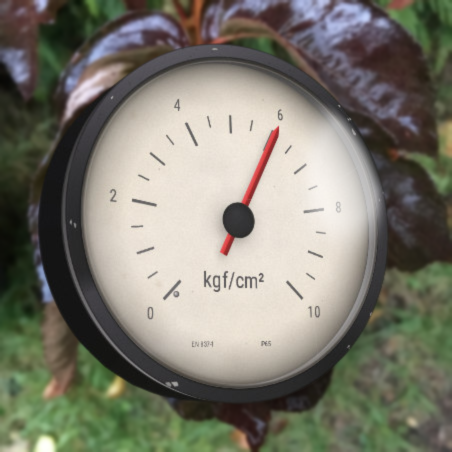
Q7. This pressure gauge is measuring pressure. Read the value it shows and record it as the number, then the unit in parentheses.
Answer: 6 (kg/cm²)
